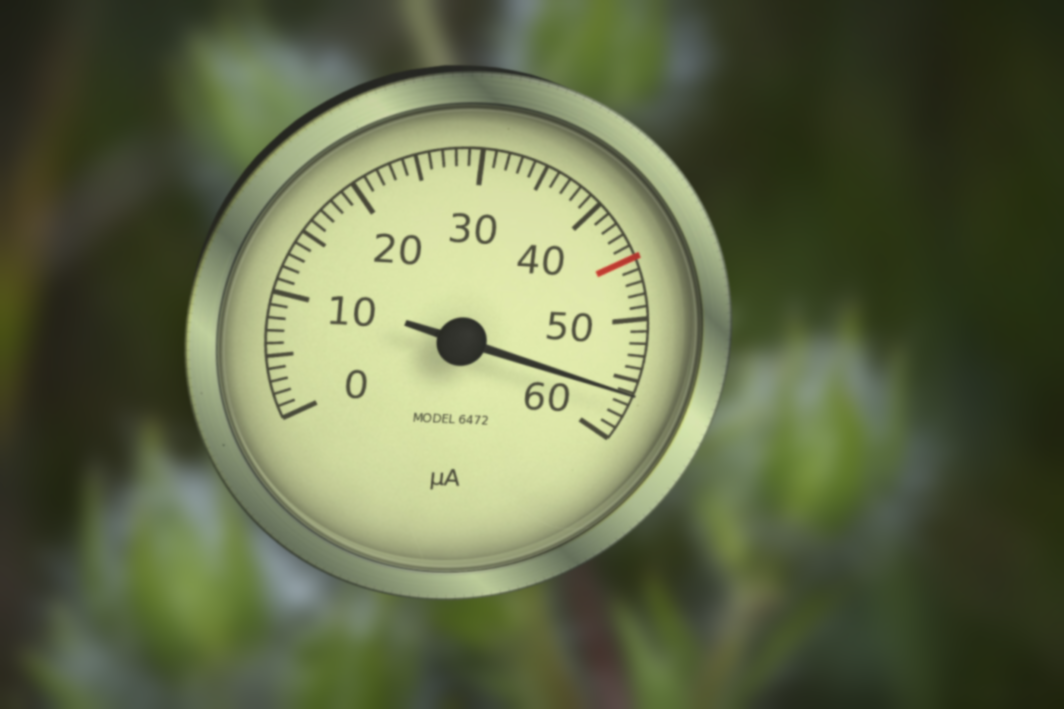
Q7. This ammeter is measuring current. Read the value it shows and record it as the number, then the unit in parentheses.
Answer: 56 (µA)
